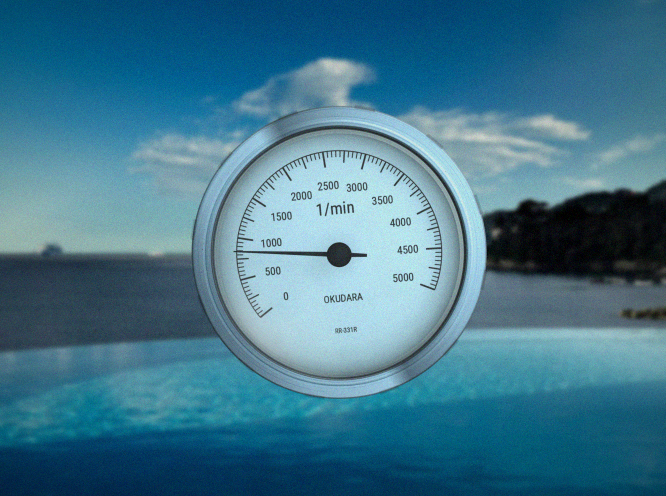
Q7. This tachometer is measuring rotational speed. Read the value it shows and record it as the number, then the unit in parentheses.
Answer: 850 (rpm)
